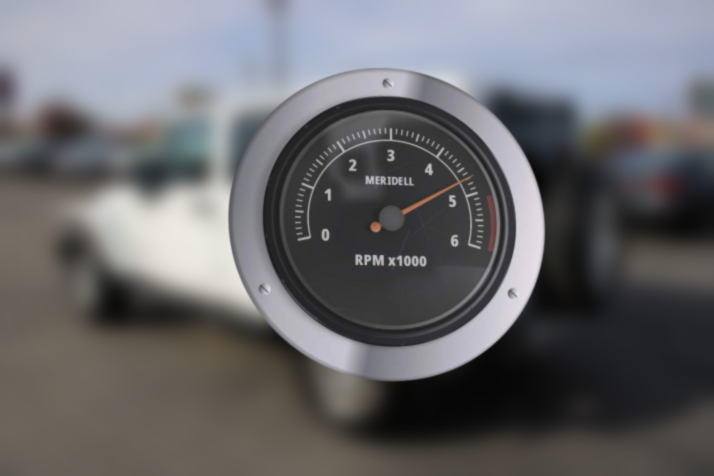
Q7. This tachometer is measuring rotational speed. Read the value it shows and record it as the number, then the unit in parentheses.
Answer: 4700 (rpm)
